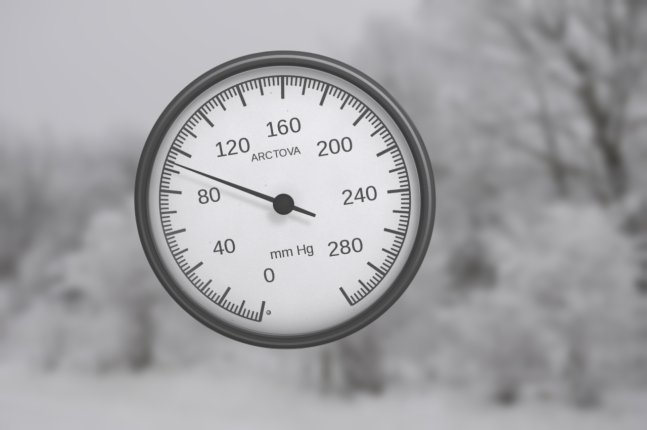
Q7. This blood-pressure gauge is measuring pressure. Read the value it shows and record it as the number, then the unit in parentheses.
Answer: 94 (mmHg)
